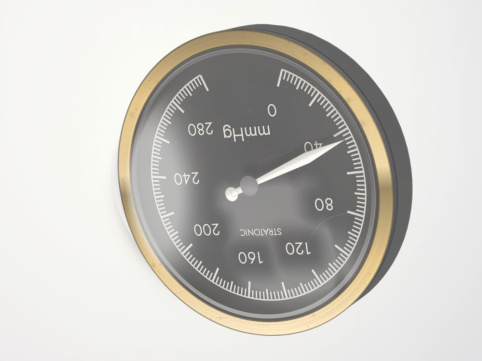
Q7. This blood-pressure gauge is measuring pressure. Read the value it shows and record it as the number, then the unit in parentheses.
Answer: 44 (mmHg)
